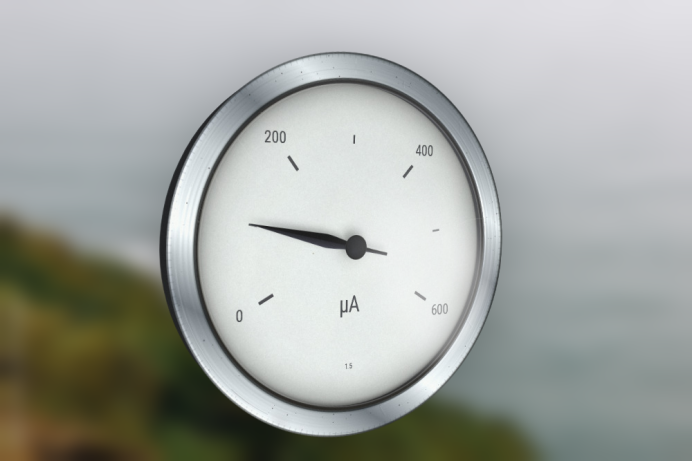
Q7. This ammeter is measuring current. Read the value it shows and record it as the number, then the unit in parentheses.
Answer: 100 (µA)
